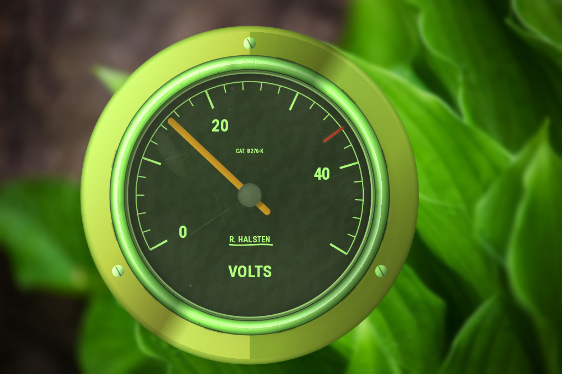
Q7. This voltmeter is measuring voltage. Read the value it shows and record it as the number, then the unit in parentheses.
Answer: 15 (V)
